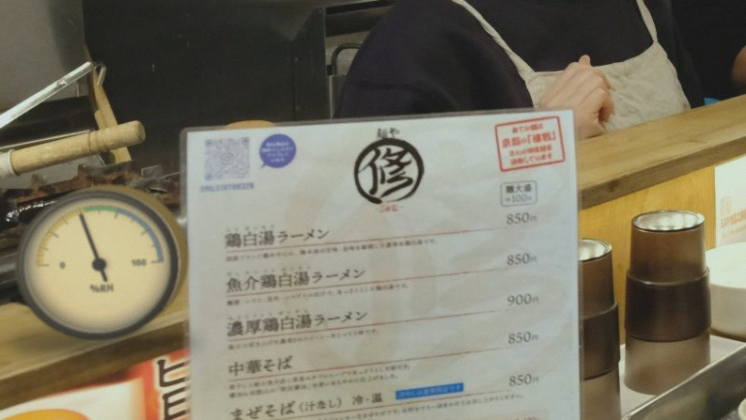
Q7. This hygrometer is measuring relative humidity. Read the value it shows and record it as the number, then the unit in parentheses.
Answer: 40 (%)
